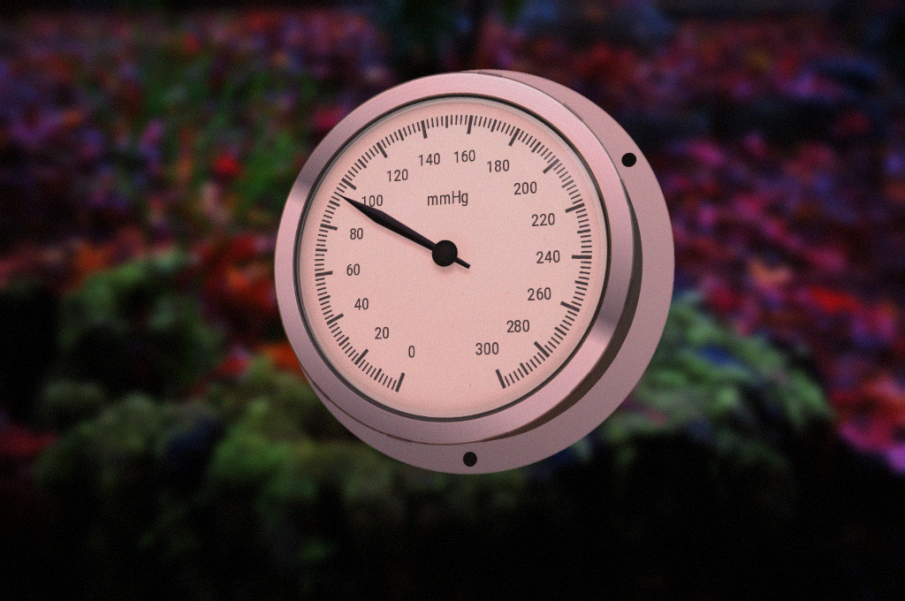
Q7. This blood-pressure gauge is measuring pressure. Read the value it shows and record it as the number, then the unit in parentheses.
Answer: 94 (mmHg)
